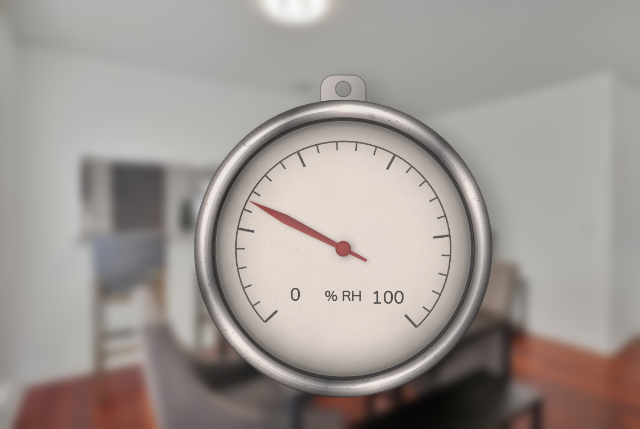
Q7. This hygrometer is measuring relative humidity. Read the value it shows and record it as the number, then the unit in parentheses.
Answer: 26 (%)
